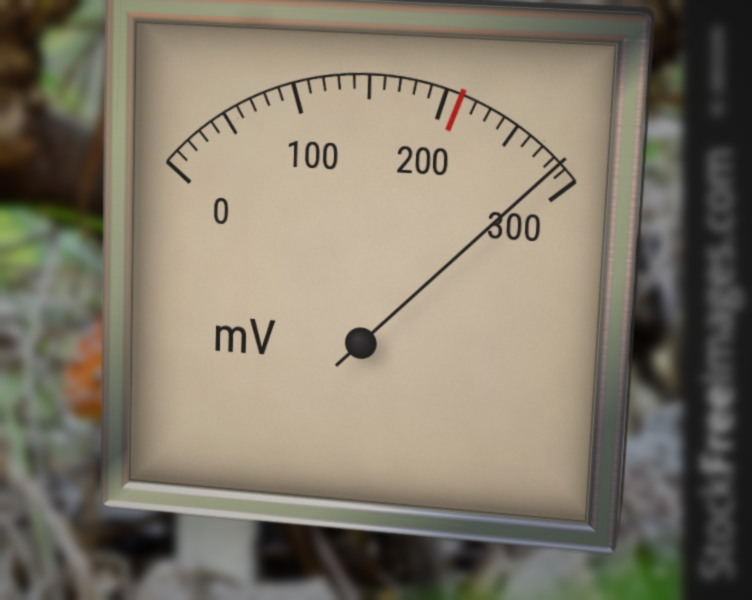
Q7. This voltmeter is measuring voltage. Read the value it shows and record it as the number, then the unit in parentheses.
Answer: 285 (mV)
